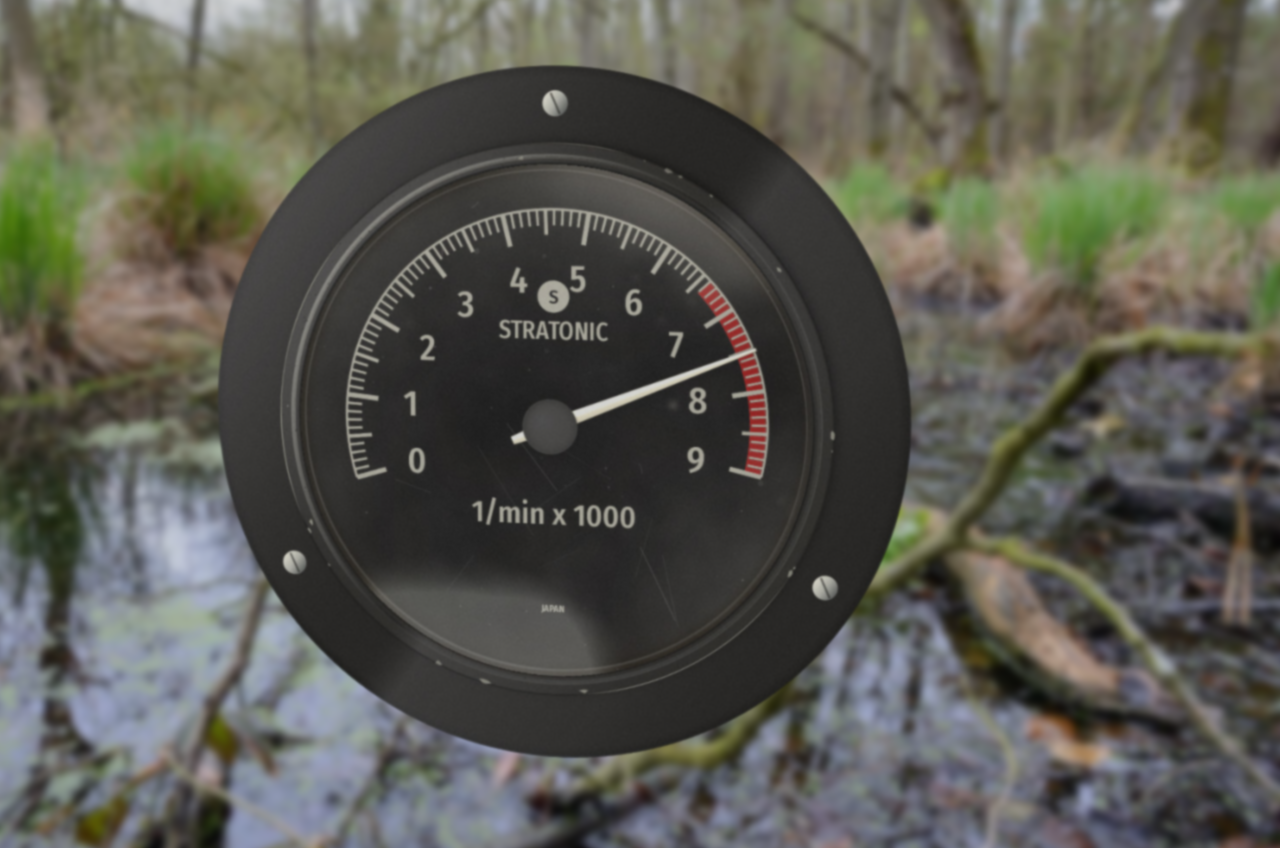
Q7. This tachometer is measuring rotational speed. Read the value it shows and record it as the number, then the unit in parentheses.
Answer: 7500 (rpm)
